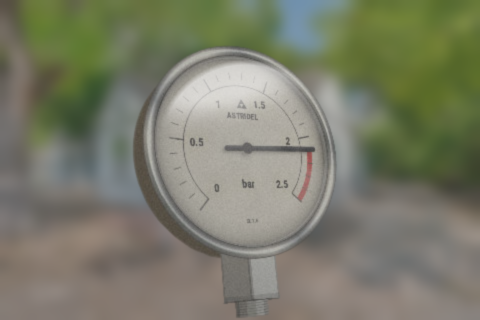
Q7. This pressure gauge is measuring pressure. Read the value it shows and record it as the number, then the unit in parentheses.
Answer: 2.1 (bar)
